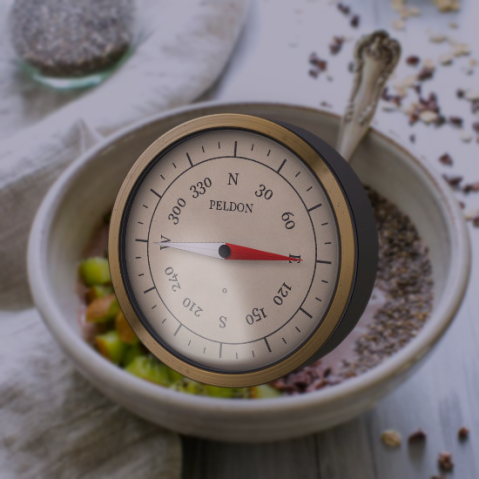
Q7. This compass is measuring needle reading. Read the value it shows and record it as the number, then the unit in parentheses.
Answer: 90 (°)
